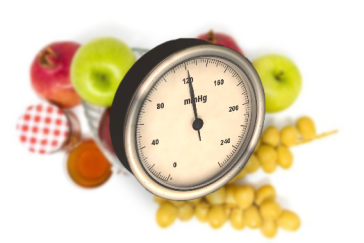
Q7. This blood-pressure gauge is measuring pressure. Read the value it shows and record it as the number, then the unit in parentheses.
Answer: 120 (mmHg)
